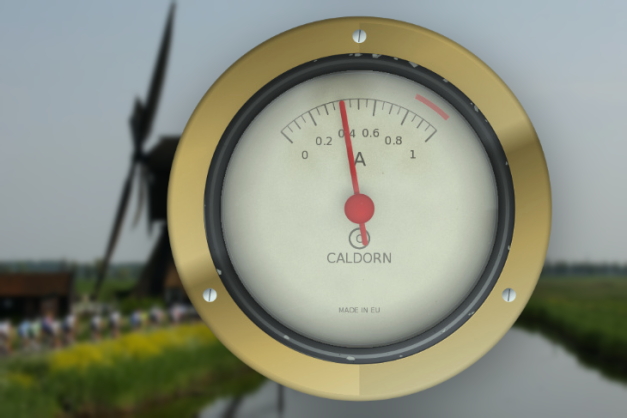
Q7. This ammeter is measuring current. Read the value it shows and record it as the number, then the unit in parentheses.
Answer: 0.4 (A)
